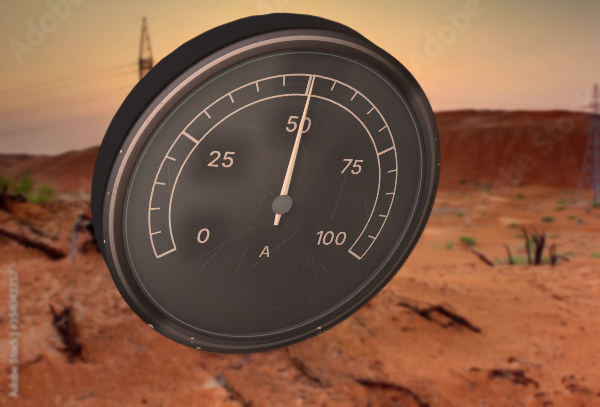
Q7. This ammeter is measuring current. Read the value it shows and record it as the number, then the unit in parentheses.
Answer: 50 (A)
